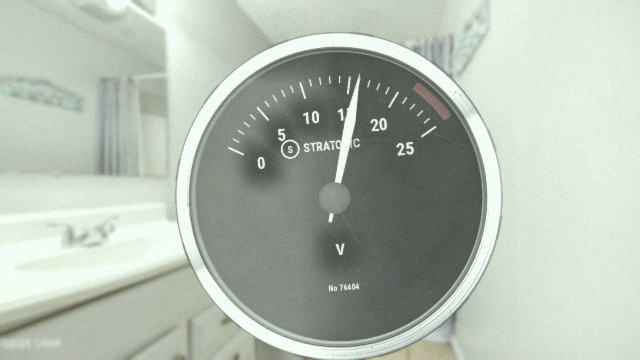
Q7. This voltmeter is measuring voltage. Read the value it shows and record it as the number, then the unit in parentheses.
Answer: 16 (V)
